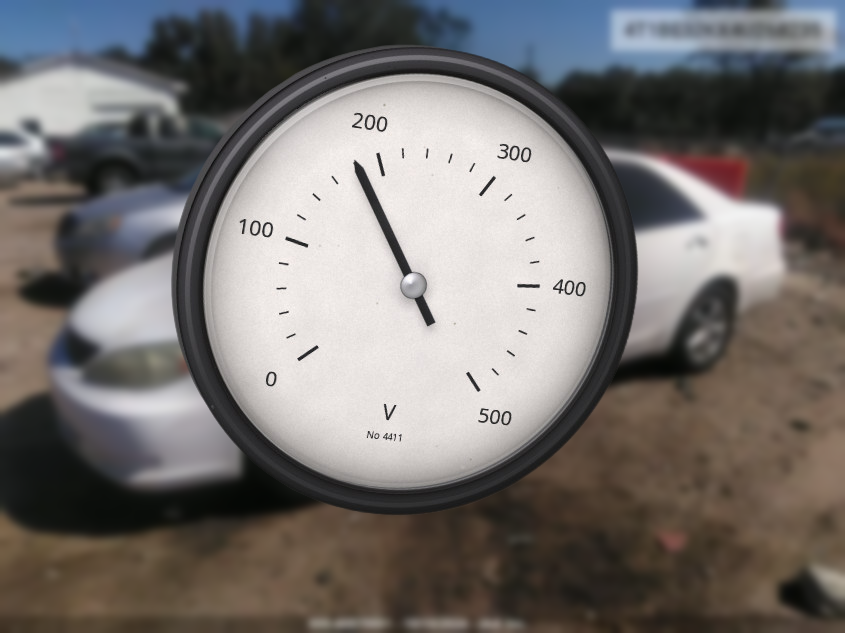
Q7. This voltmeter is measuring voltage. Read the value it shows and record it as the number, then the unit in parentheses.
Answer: 180 (V)
